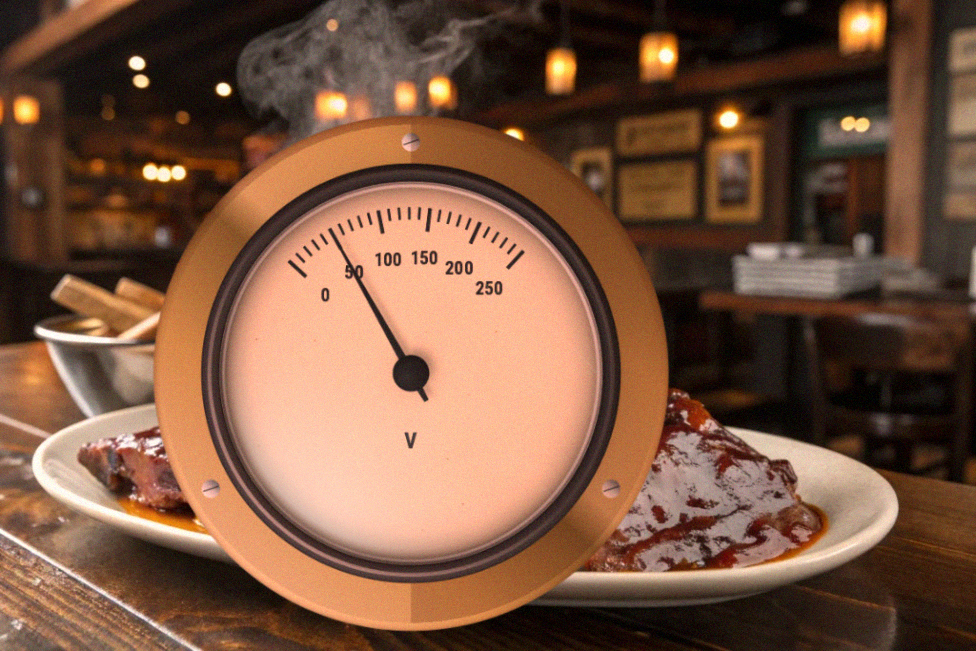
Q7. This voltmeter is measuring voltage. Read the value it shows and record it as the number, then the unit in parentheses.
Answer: 50 (V)
